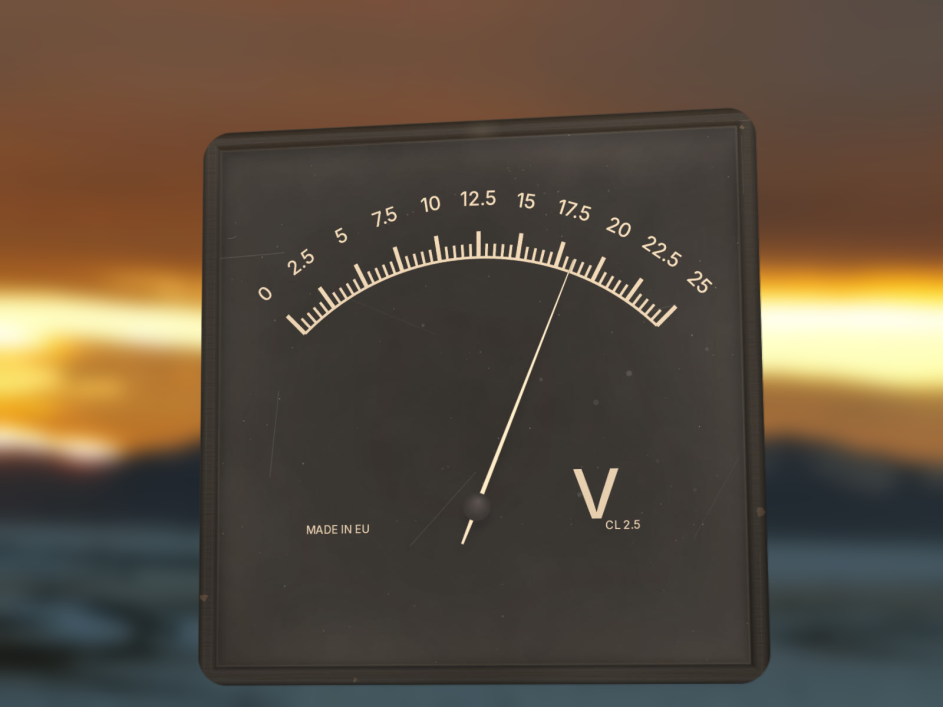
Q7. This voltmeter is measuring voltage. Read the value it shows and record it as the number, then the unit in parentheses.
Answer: 18.5 (V)
